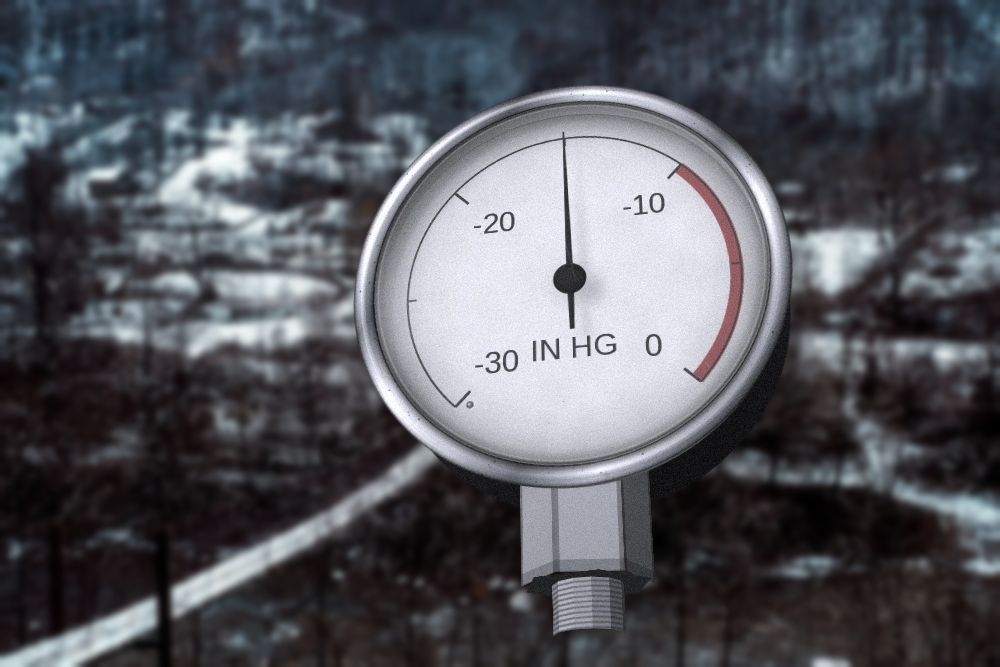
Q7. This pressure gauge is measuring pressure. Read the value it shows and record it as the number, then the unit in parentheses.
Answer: -15 (inHg)
